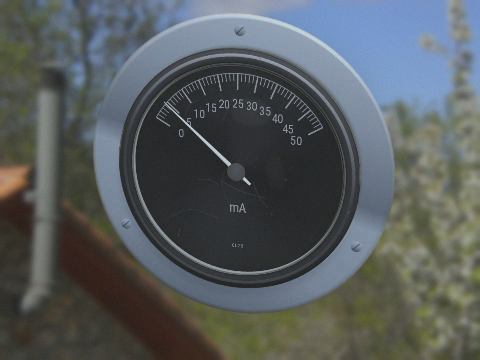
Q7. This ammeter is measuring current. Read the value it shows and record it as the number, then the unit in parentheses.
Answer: 5 (mA)
